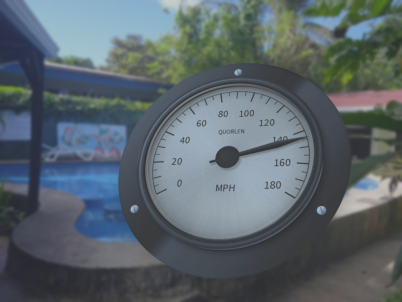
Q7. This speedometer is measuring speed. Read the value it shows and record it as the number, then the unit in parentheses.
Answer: 145 (mph)
